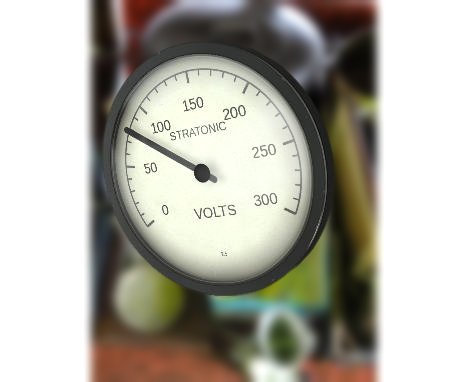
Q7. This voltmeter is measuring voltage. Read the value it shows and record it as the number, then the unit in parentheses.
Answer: 80 (V)
